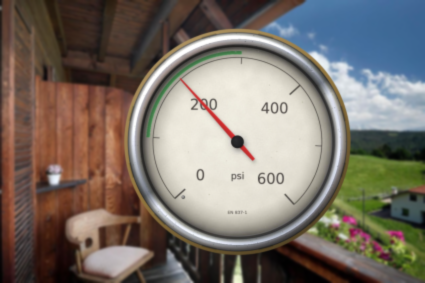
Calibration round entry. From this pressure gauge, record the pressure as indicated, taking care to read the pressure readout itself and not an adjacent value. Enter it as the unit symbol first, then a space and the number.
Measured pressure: psi 200
